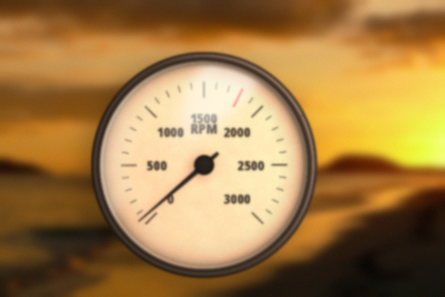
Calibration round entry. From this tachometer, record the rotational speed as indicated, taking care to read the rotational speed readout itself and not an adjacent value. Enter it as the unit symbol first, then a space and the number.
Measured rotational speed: rpm 50
